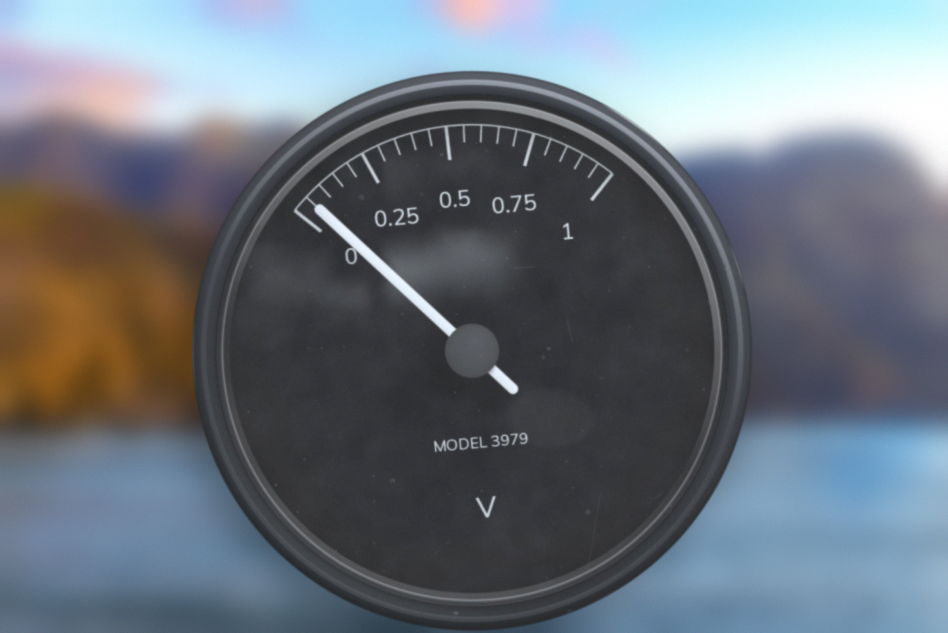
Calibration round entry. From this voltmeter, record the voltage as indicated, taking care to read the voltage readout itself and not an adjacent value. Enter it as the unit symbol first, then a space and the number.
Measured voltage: V 0.05
